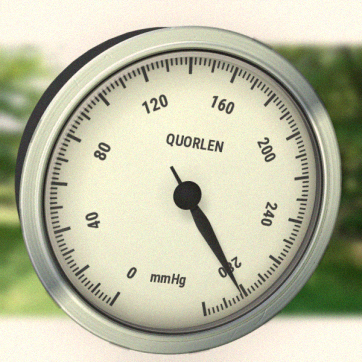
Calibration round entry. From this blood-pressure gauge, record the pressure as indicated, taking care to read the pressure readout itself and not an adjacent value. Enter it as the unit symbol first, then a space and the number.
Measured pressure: mmHg 282
